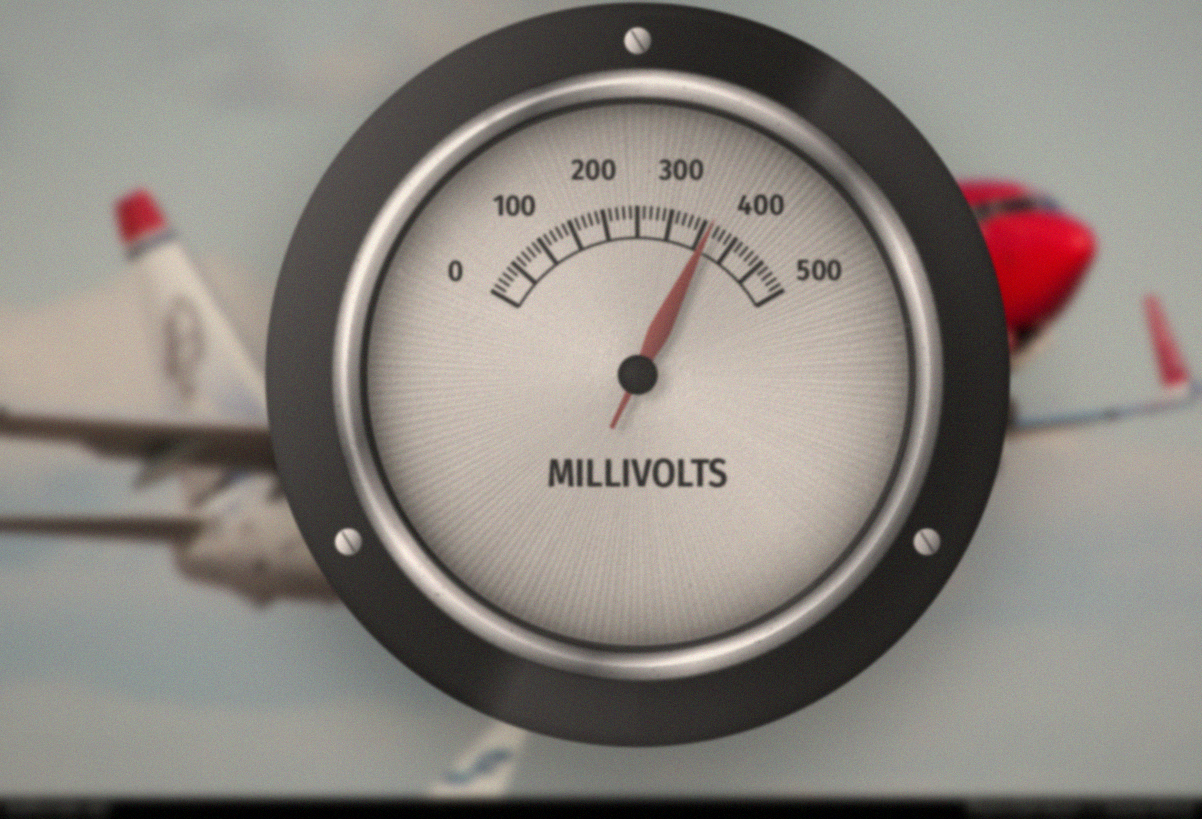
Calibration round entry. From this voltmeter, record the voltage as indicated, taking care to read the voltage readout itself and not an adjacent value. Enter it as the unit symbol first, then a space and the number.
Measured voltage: mV 360
